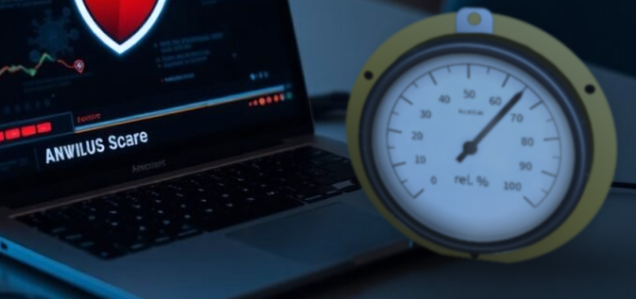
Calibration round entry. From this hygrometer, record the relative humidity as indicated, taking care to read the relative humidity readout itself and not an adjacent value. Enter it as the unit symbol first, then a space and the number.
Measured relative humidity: % 65
